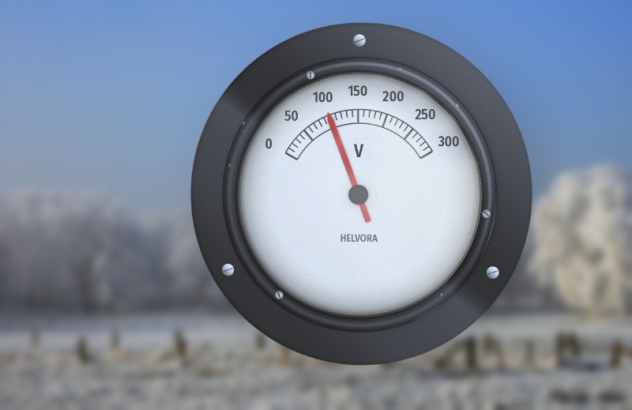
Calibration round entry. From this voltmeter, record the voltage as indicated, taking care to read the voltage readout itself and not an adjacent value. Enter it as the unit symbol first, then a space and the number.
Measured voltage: V 100
